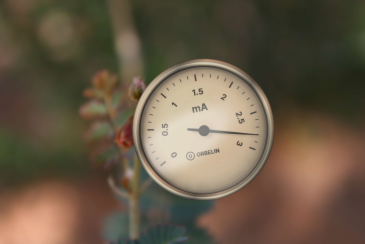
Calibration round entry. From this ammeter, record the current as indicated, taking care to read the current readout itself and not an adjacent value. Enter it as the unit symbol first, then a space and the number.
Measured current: mA 2.8
